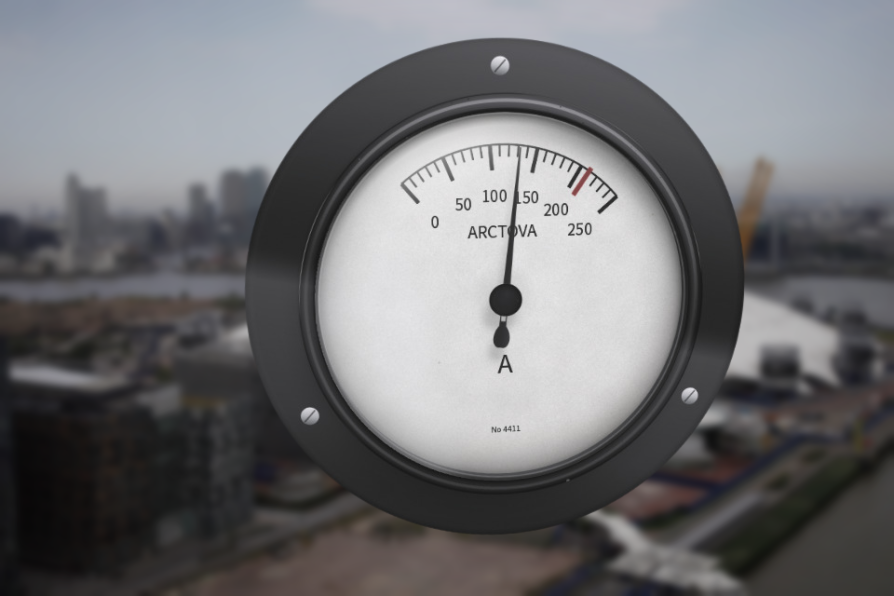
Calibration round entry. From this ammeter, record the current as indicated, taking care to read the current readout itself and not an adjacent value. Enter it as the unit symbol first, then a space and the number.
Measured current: A 130
